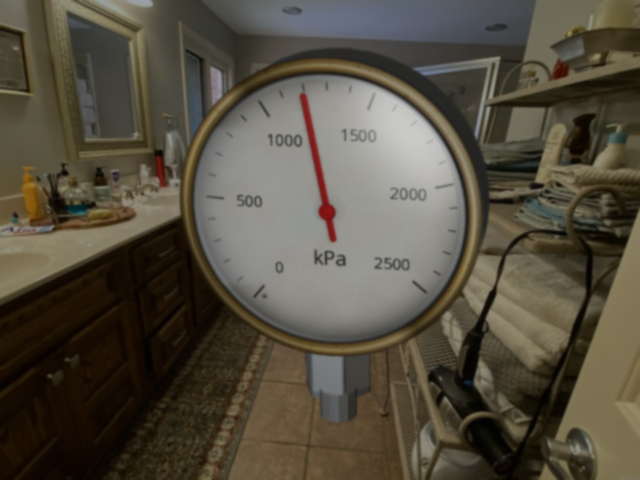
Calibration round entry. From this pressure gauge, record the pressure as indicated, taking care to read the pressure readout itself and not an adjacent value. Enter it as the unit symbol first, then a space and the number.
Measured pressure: kPa 1200
